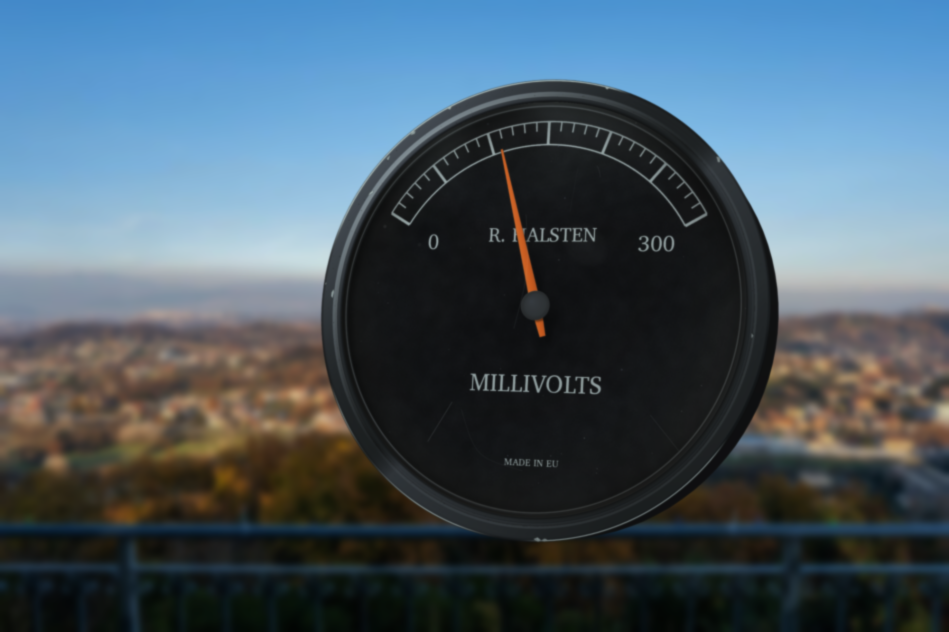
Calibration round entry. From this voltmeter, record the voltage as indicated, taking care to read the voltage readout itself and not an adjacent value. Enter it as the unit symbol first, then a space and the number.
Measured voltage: mV 110
